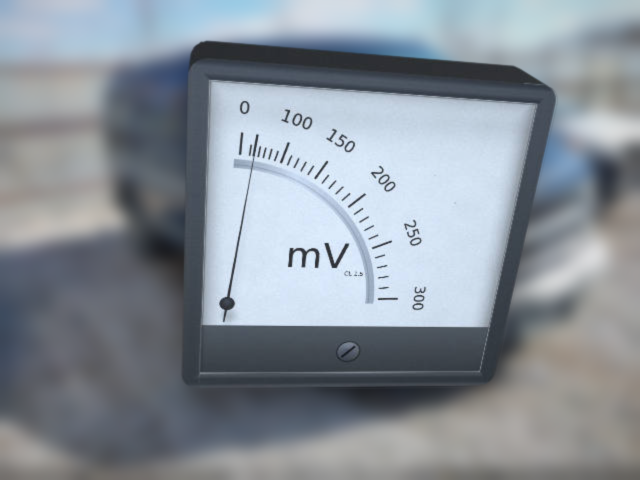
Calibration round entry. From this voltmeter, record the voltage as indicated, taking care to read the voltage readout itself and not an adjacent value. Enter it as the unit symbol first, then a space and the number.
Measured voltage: mV 50
